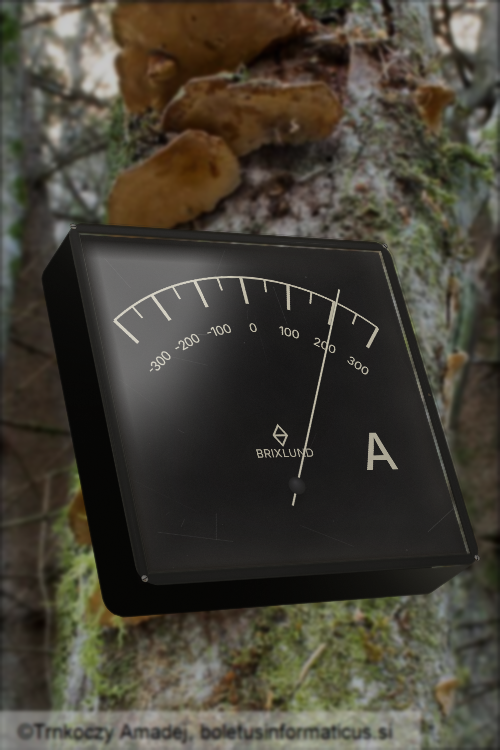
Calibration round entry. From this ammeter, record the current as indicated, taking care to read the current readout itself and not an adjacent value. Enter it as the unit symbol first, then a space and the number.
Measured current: A 200
